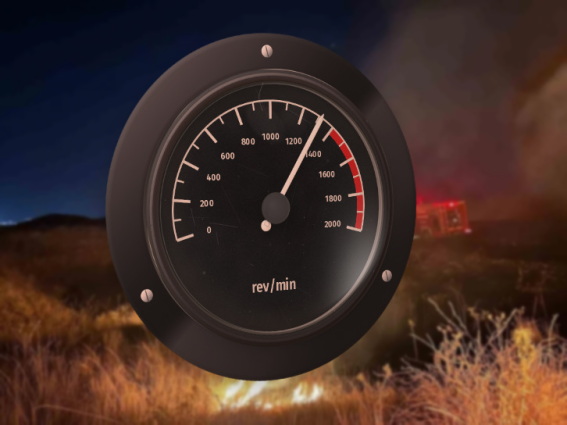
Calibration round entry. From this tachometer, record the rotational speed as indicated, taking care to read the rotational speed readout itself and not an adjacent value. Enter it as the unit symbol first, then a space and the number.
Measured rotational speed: rpm 1300
